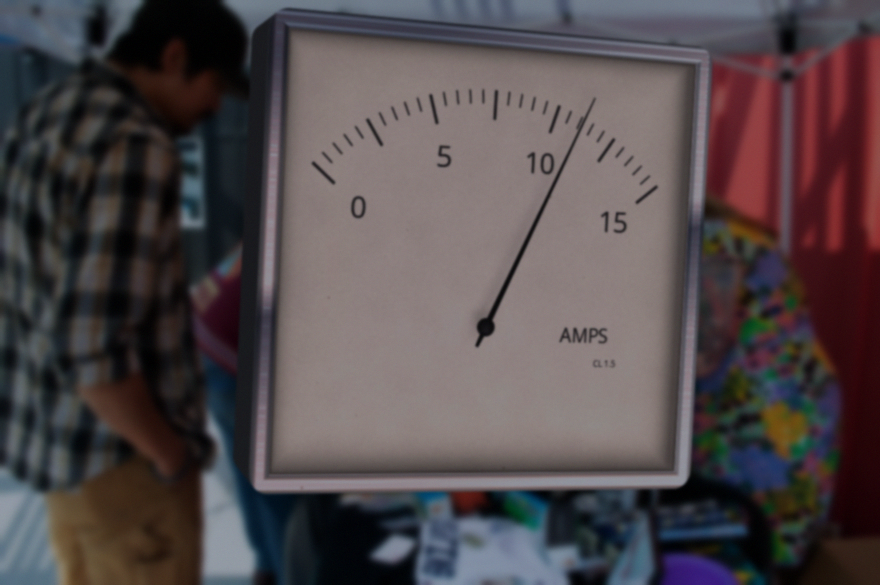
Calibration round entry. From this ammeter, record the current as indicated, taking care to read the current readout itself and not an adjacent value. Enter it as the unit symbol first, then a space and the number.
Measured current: A 11
